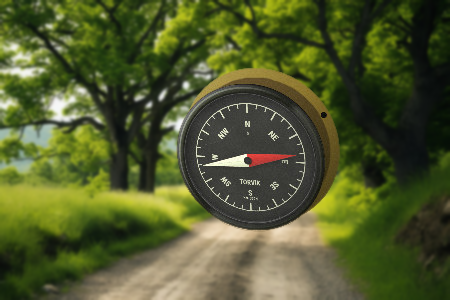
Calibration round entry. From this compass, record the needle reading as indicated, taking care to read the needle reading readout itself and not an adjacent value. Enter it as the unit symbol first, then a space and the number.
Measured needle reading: ° 80
